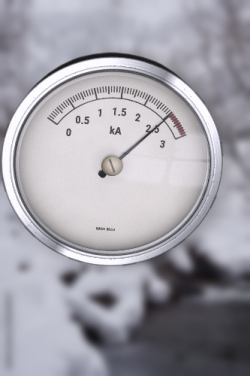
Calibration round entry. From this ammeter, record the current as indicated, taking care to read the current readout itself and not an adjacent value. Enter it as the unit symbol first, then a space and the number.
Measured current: kA 2.5
